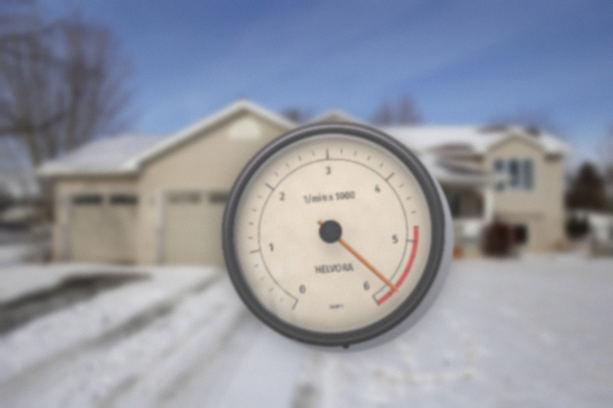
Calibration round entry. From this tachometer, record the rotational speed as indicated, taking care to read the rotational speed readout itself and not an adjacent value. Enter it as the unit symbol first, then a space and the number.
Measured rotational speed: rpm 5700
